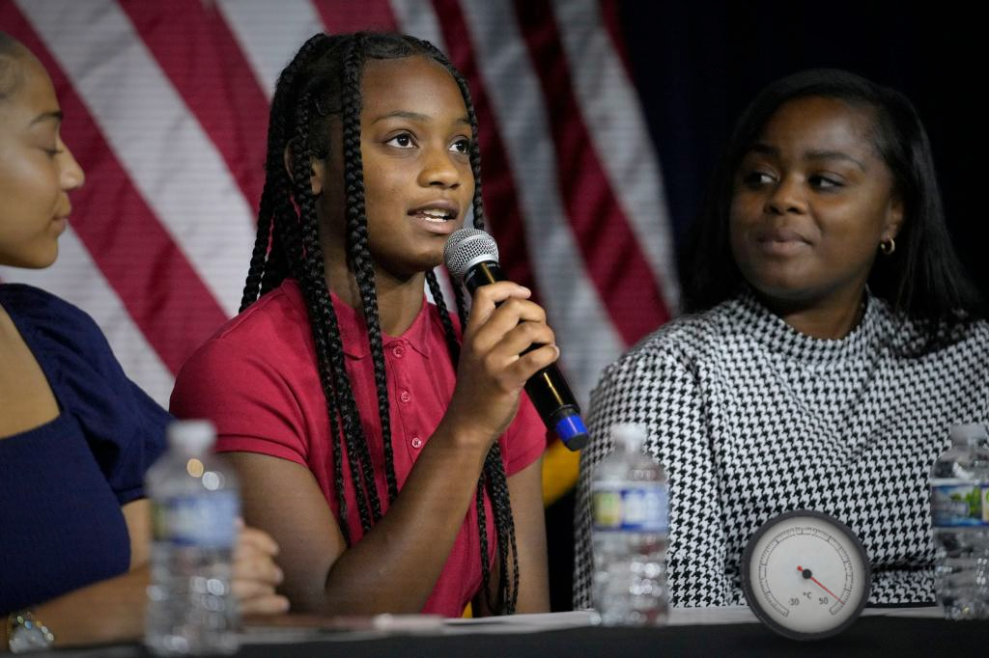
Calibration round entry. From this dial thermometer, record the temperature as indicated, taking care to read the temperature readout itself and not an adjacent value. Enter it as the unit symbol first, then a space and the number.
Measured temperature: °C 45
